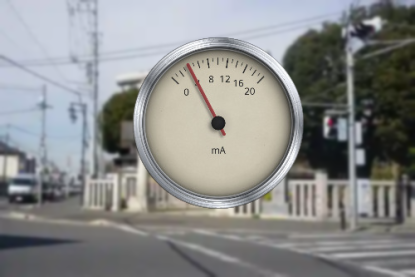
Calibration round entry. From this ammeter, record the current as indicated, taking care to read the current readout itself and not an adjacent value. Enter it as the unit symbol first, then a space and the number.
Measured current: mA 4
